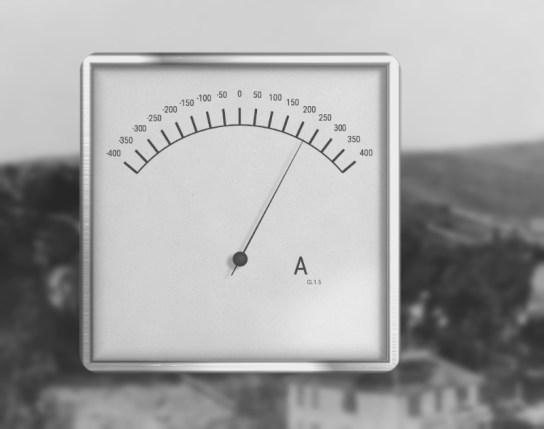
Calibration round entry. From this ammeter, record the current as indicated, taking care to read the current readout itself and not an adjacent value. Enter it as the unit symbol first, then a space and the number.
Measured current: A 225
